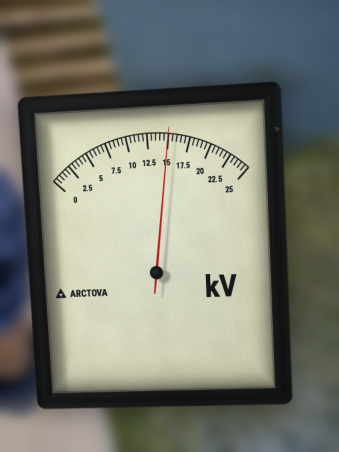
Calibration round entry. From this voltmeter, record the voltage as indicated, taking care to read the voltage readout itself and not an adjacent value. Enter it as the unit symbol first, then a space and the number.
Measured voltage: kV 15
